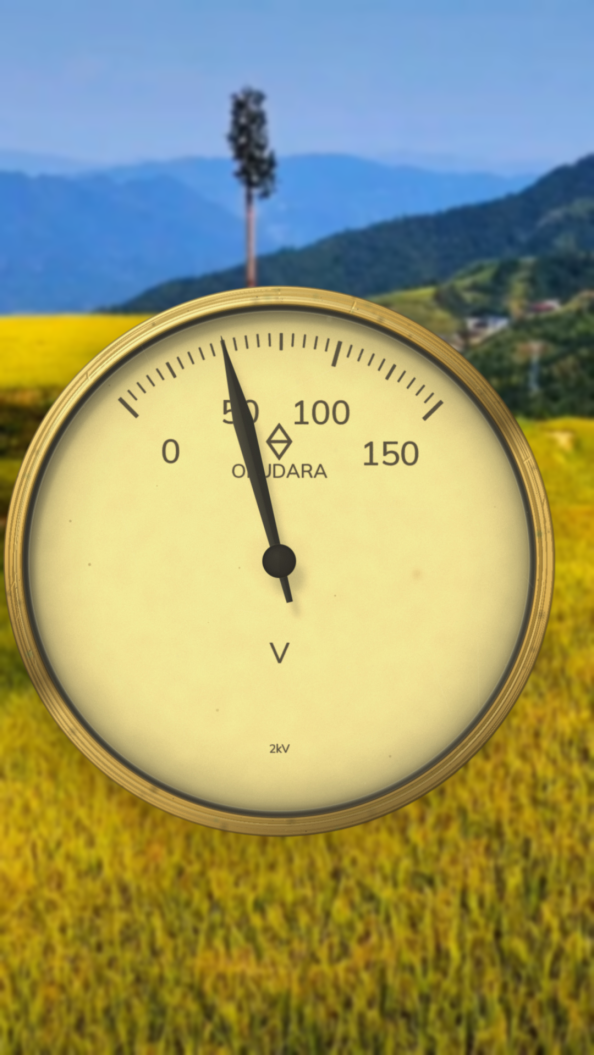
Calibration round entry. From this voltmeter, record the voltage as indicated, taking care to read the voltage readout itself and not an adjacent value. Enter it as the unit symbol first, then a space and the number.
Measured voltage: V 50
